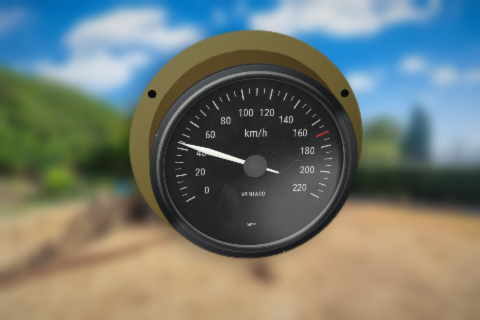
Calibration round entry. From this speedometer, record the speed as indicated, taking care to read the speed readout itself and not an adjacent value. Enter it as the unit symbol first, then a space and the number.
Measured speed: km/h 45
